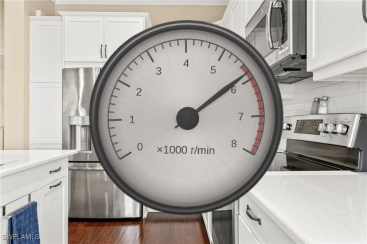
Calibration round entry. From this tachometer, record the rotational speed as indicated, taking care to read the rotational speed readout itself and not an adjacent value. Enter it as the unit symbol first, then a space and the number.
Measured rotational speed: rpm 5800
